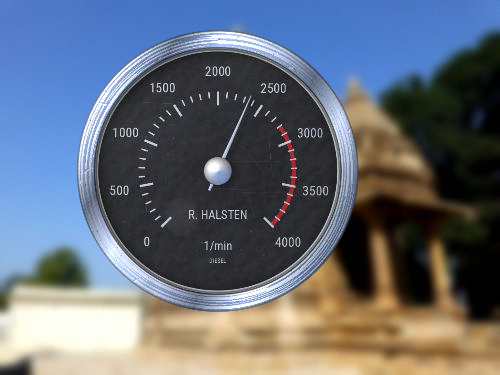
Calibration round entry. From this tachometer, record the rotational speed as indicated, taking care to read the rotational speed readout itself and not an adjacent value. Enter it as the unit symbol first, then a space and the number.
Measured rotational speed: rpm 2350
